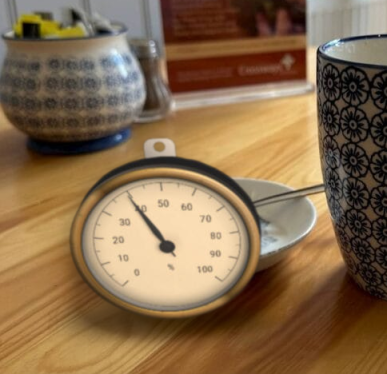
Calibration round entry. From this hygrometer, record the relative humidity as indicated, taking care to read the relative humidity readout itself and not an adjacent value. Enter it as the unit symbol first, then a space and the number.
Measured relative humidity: % 40
